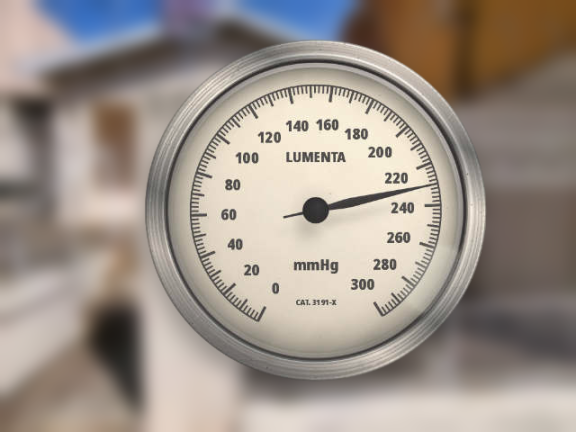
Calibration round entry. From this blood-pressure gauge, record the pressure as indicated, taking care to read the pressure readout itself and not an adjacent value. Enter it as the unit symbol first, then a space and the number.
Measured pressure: mmHg 230
